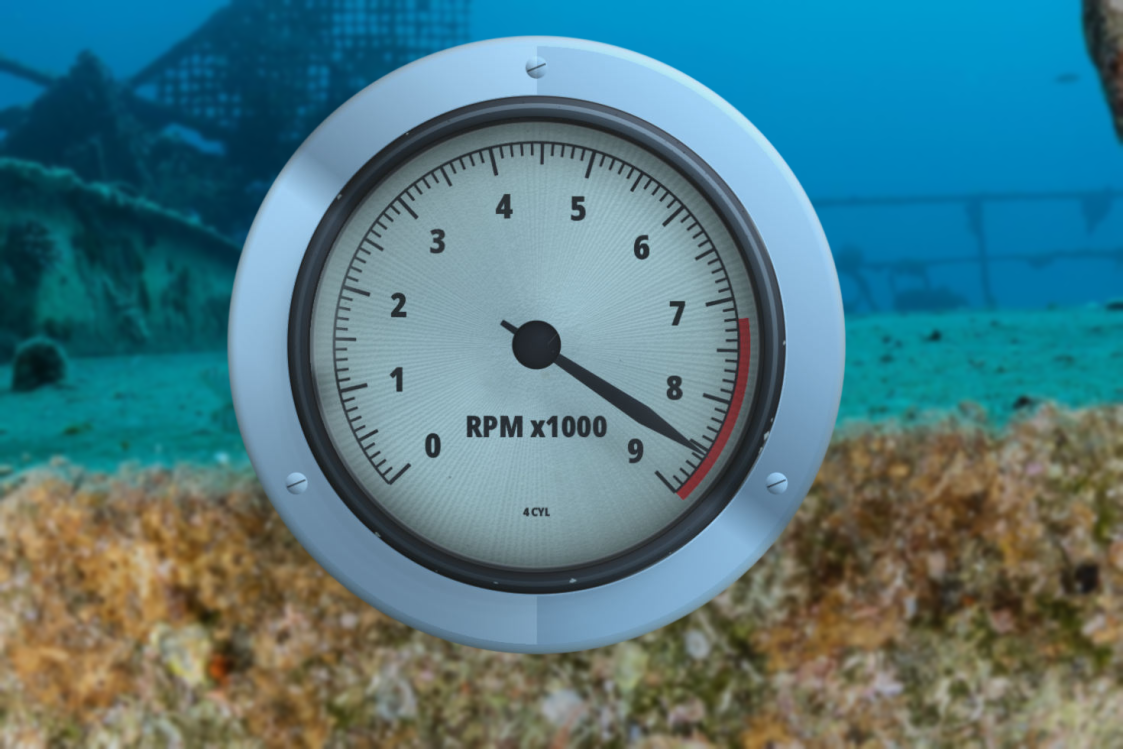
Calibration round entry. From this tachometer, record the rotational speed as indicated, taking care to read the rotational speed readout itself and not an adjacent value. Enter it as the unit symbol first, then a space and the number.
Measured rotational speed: rpm 8550
